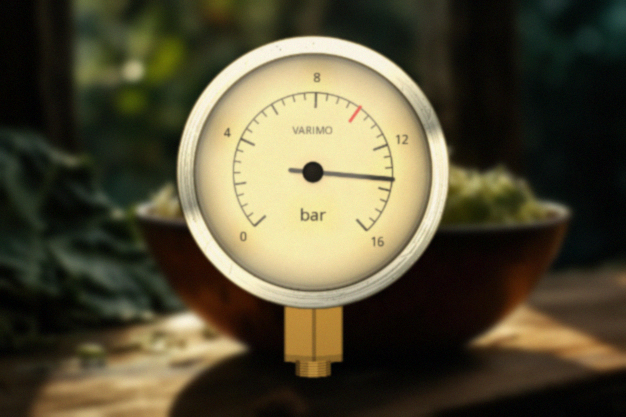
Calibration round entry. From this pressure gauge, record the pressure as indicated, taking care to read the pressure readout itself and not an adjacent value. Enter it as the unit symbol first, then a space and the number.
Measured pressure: bar 13.5
